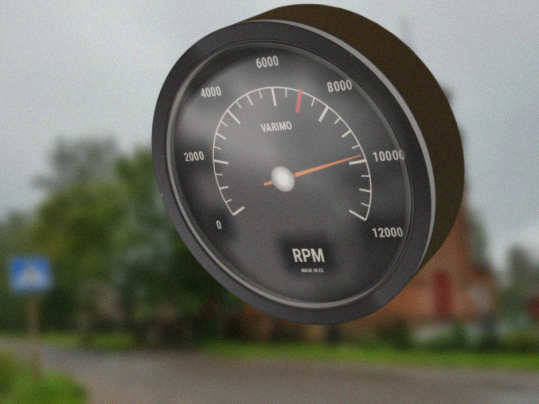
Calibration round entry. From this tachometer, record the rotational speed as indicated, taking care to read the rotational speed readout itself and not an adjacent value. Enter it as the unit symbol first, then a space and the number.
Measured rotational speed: rpm 9750
